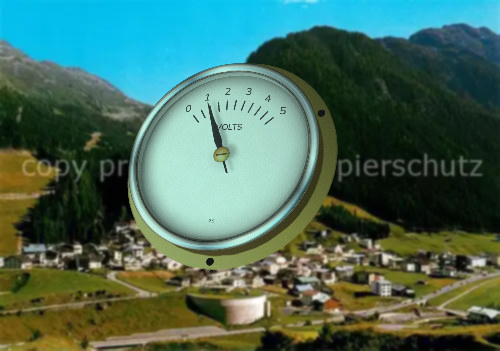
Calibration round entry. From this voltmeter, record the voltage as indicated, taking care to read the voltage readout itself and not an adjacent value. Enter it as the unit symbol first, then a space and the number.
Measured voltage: V 1
